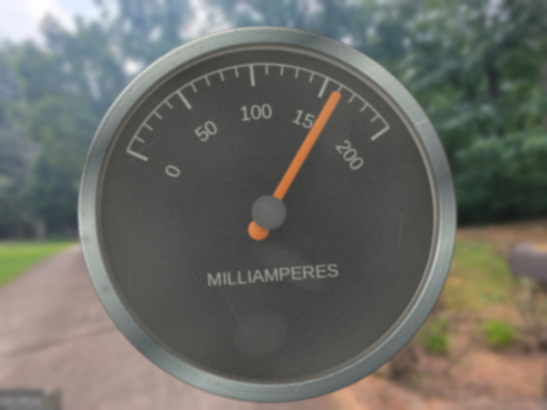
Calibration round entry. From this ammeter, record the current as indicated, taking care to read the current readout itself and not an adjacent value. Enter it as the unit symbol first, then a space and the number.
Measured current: mA 160
